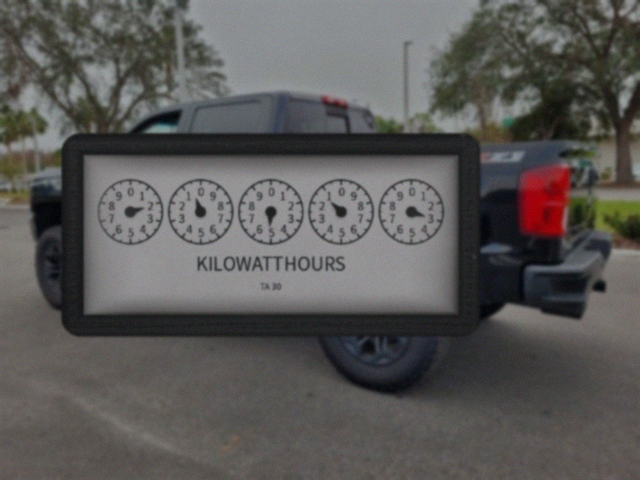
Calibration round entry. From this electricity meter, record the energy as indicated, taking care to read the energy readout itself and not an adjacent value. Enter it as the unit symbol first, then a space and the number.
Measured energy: kWh 20513
